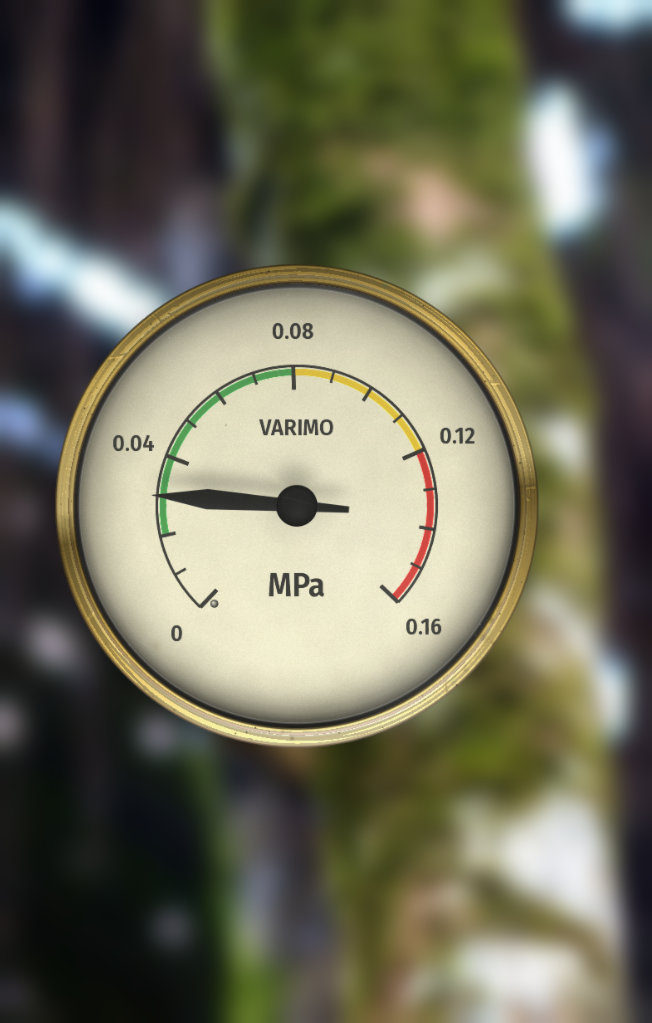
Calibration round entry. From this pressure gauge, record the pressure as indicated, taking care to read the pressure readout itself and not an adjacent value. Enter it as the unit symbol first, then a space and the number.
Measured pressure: MPa 0.03
